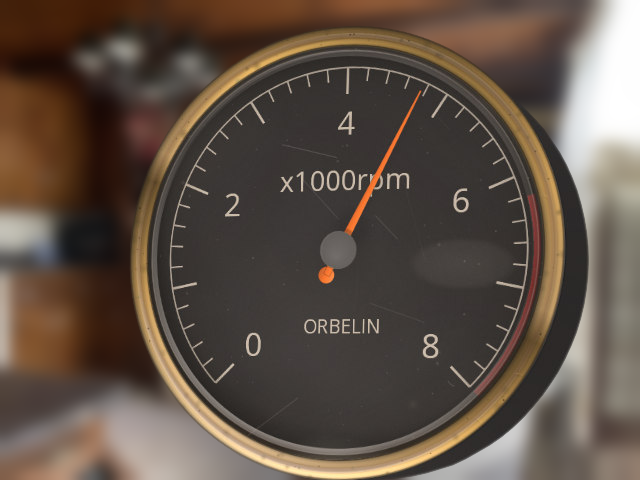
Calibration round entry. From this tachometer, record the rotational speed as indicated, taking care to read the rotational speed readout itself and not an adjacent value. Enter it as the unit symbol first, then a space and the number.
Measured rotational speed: rpm 4800
